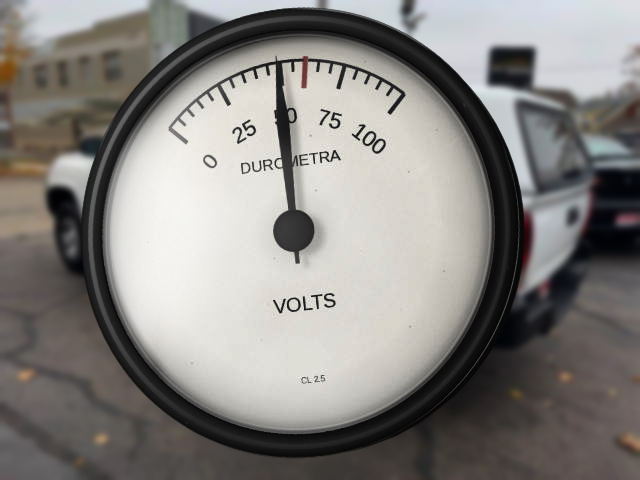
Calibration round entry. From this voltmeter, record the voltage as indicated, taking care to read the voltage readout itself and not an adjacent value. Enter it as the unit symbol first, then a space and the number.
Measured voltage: V 50
